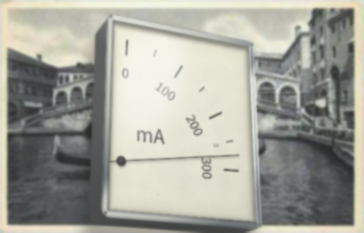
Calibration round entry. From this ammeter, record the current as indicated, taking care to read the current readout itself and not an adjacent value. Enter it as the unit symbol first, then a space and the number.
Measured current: mA 275
